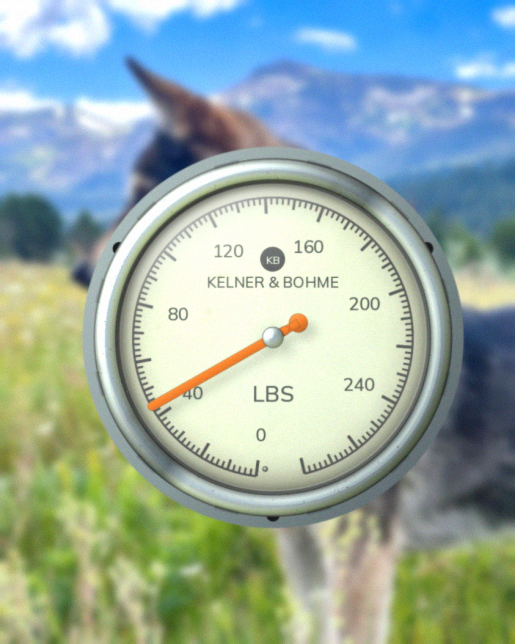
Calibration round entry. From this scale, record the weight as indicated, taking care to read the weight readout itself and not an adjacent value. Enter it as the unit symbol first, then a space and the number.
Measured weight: lb 44
